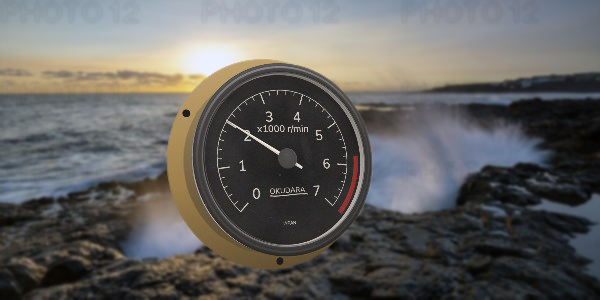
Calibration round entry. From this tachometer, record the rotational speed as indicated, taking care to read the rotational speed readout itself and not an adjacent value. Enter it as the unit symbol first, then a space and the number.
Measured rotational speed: rpm 2000
